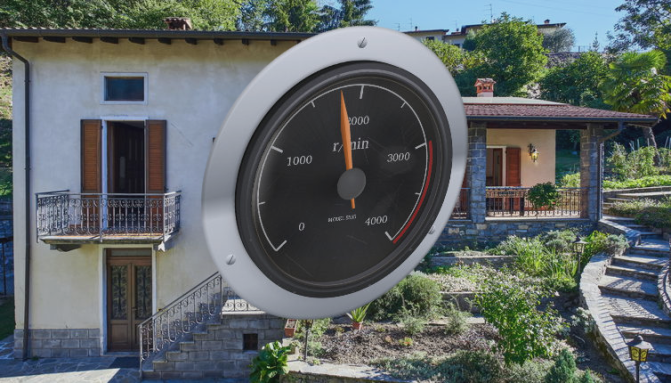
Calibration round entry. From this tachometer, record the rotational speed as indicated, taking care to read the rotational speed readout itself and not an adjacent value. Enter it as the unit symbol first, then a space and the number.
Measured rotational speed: rpm 1750
